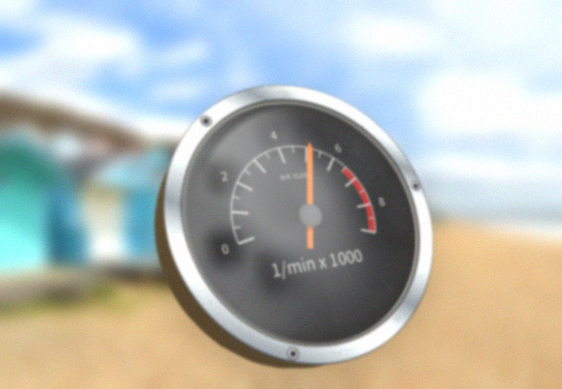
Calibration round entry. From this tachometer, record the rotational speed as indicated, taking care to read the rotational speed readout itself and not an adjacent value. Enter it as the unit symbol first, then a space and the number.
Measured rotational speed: rpm 5000
